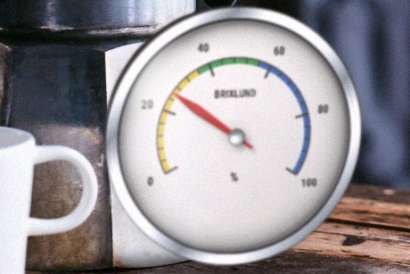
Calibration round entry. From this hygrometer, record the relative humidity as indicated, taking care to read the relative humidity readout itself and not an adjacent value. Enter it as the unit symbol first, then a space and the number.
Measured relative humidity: % 26
